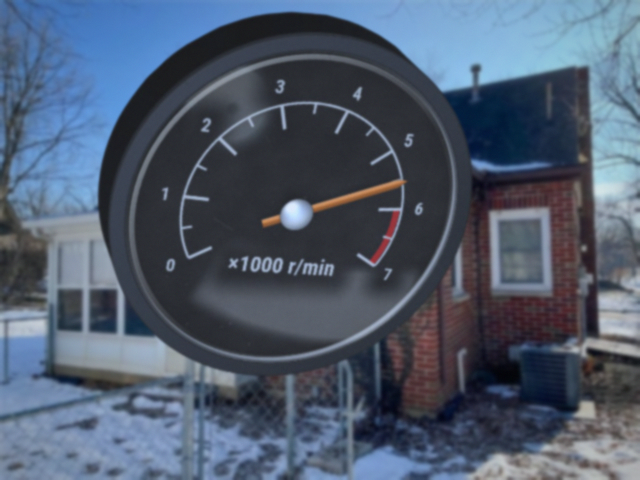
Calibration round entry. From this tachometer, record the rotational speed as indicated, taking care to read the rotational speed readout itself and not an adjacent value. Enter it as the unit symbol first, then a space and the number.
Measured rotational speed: rpm 5500
